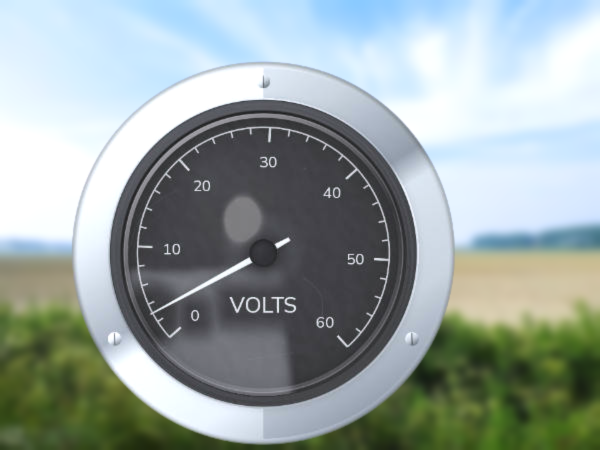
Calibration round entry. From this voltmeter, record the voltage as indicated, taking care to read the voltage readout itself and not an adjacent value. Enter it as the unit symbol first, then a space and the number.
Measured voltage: V 3
